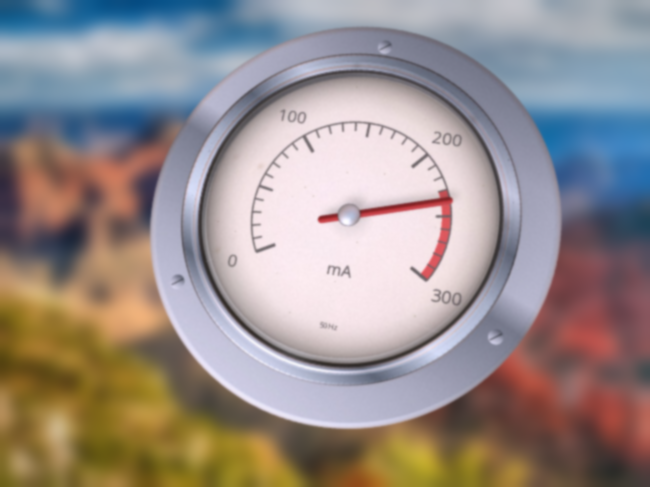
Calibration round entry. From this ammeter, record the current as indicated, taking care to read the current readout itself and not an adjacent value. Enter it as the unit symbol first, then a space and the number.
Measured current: mA 240
